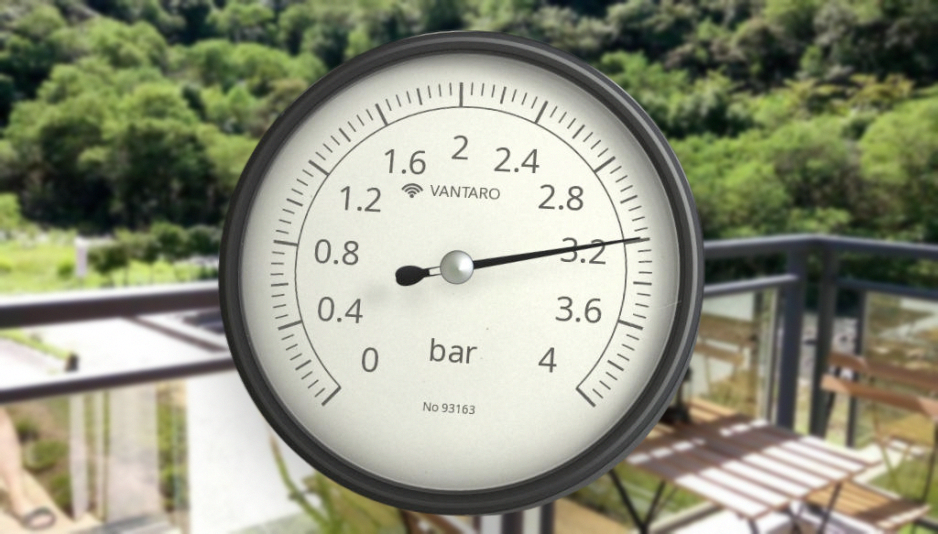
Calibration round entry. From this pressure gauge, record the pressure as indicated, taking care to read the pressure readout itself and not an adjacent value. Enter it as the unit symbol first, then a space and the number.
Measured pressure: bar 3.2
